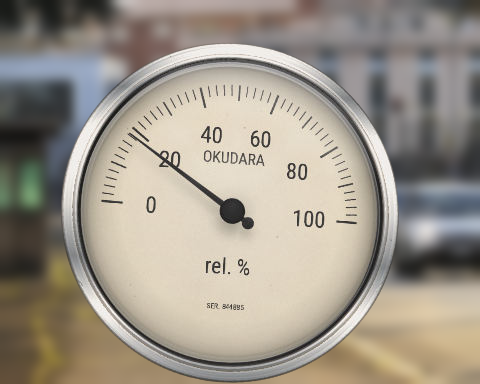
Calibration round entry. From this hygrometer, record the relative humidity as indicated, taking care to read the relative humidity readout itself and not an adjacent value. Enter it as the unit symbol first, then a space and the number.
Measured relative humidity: % 18
